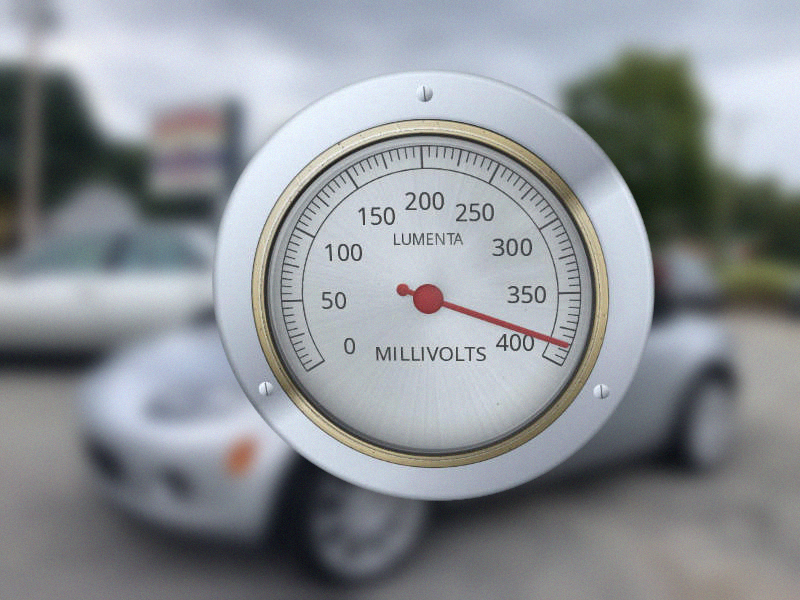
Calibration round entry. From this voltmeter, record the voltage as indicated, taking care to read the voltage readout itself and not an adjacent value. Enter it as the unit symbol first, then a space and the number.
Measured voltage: mV 385
